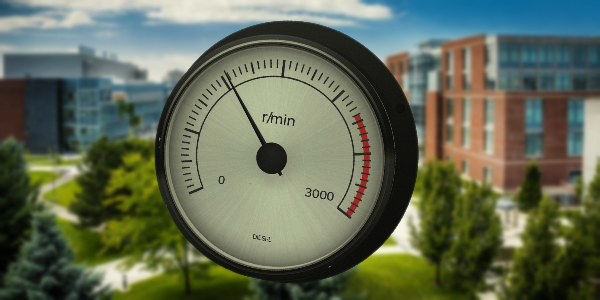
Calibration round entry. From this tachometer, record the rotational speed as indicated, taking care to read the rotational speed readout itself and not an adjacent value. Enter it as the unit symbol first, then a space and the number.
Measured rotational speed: rpm 1050
